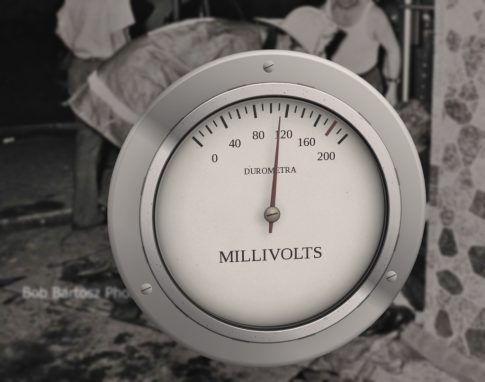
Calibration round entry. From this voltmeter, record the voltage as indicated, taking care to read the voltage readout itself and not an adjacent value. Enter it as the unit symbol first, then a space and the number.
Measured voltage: mV 110
